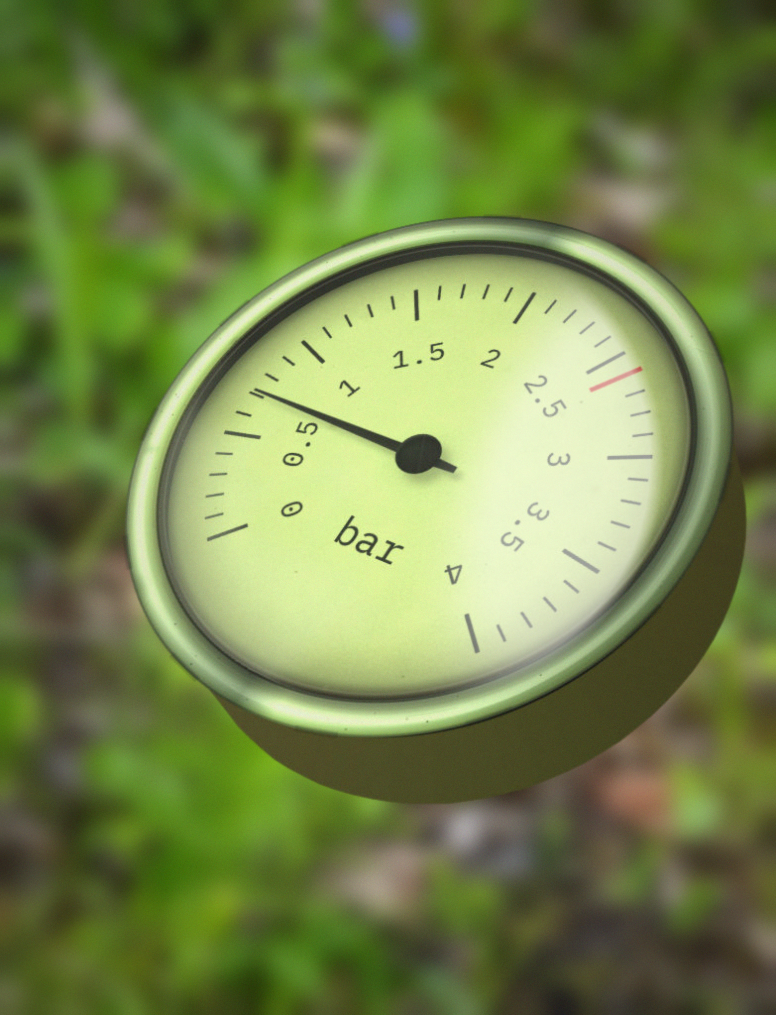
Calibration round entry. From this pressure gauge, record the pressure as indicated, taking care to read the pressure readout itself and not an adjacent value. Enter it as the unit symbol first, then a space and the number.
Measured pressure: bar 0.7
